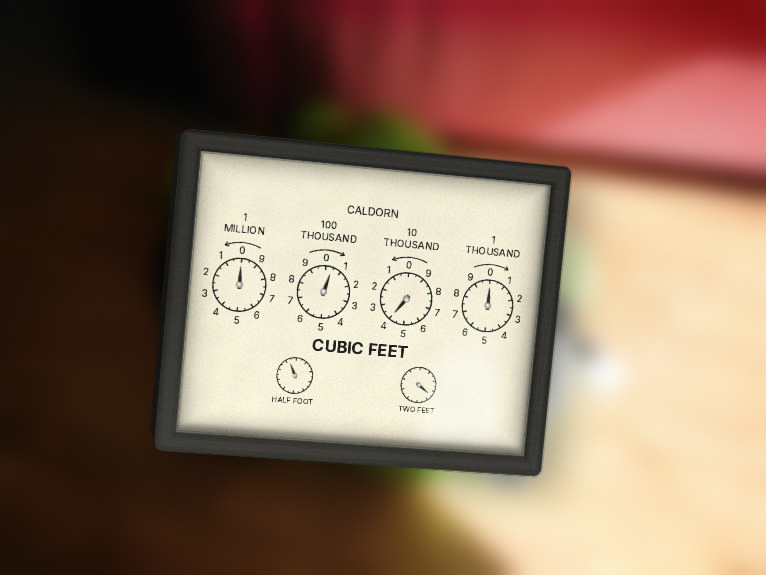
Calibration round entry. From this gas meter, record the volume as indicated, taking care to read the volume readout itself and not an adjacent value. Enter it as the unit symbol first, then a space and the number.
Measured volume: ft³ 4000
